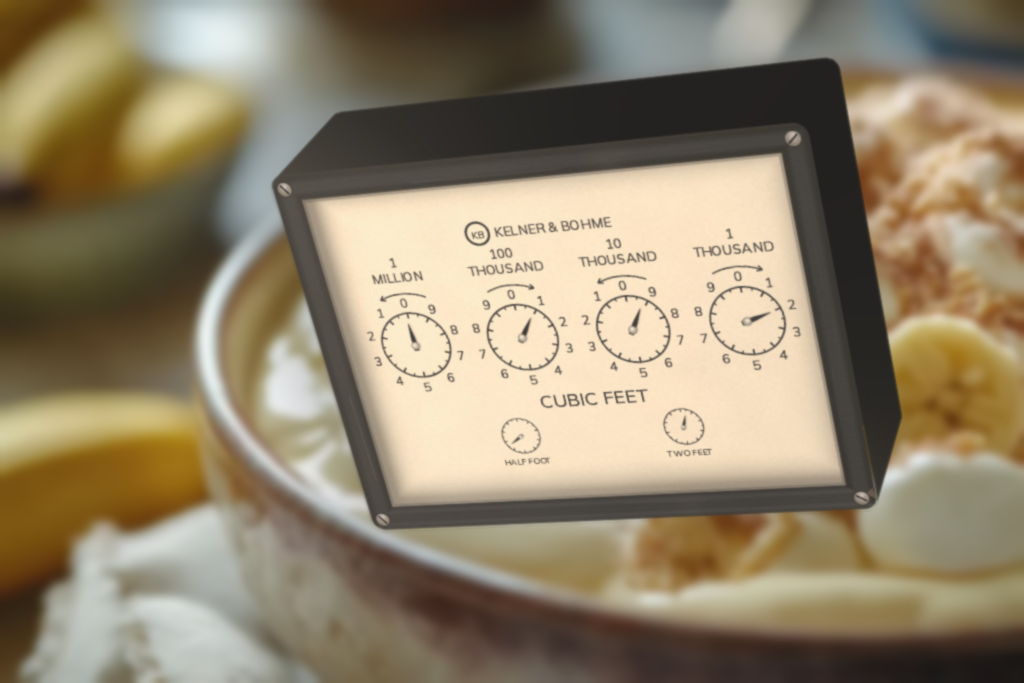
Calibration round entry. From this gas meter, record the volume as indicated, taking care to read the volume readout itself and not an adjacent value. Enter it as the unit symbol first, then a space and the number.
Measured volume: ft³ 9200
